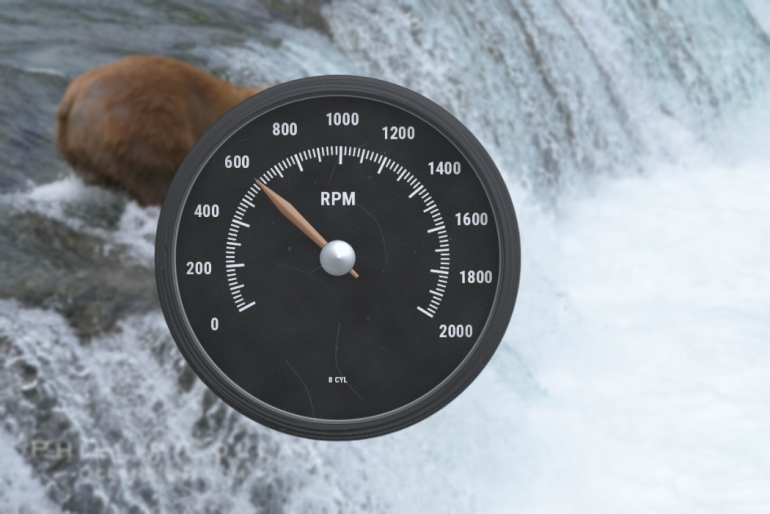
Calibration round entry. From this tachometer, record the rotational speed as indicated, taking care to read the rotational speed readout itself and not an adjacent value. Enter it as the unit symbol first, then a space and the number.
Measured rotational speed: rpm 600
